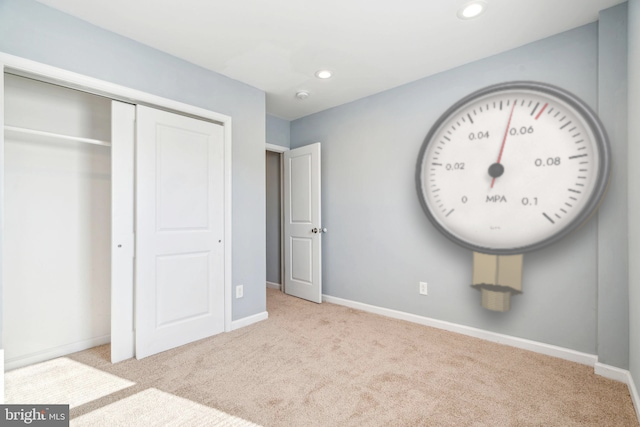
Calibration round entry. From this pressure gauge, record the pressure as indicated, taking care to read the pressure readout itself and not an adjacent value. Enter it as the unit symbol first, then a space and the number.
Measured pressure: MPa 0.054
